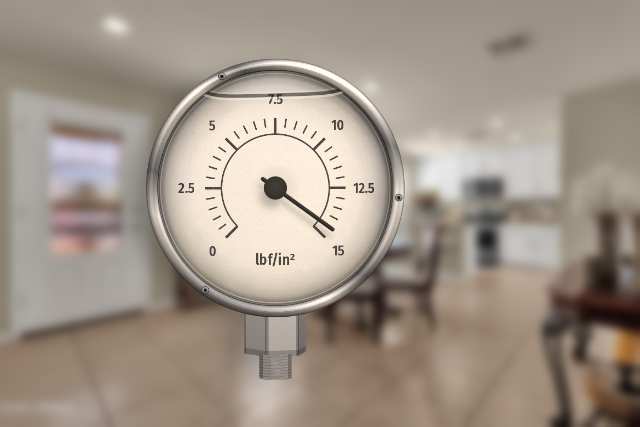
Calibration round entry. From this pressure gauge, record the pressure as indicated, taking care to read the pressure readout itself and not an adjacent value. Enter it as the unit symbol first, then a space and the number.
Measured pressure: psi 14.5
